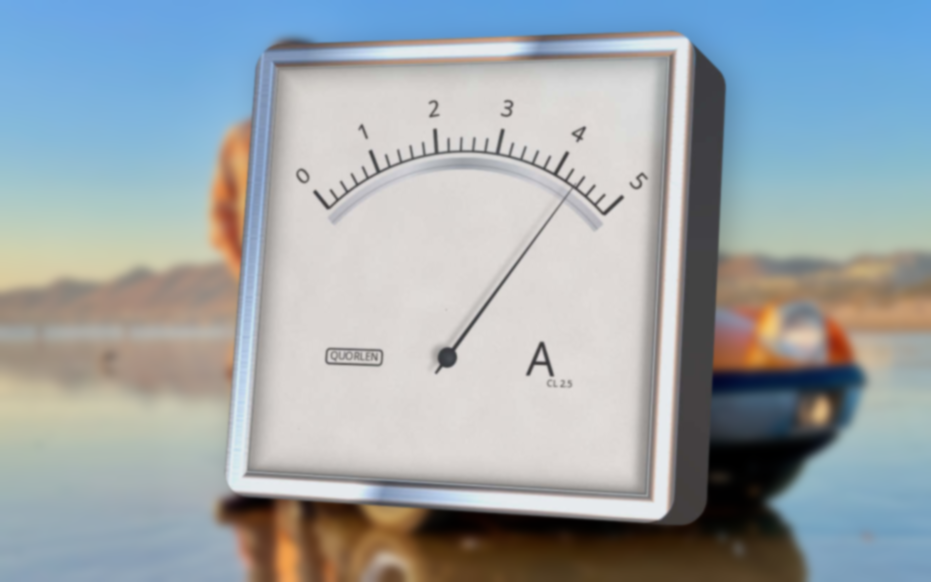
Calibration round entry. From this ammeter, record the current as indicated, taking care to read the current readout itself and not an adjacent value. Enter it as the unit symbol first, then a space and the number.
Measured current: A 4.4
